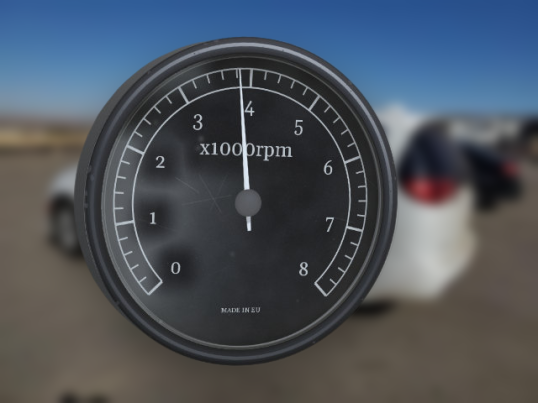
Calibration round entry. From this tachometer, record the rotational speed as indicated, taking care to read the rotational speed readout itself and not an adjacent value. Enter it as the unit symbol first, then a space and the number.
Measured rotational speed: rpm 3800
